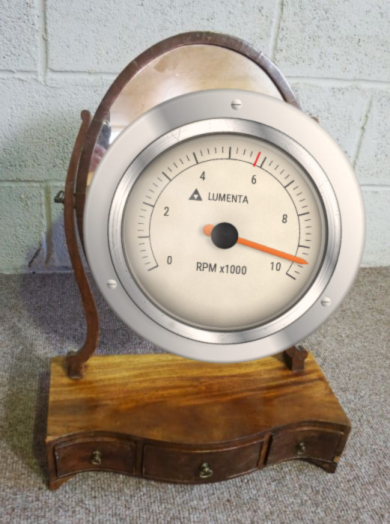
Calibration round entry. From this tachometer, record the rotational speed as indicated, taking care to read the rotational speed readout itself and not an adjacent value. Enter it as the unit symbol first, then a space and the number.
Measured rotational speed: rpm 9400
